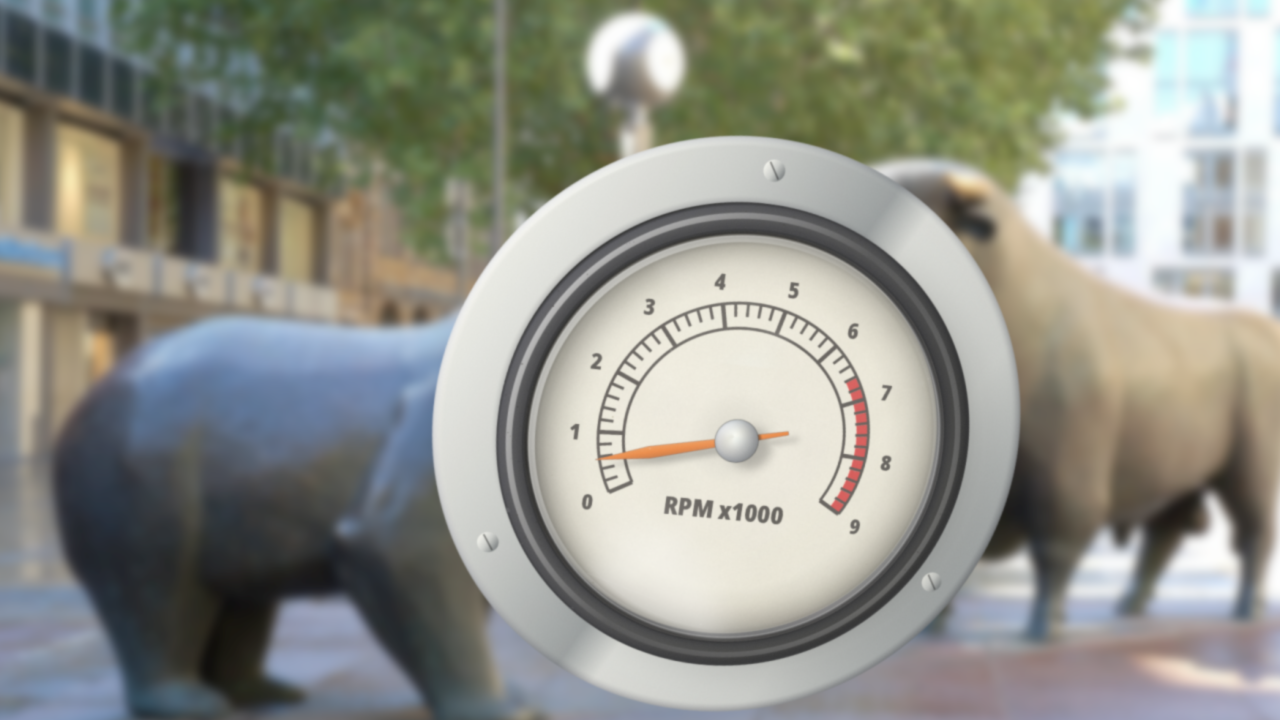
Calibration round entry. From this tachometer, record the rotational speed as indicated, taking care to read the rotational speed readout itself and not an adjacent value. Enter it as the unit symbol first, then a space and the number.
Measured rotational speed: rpm 600
